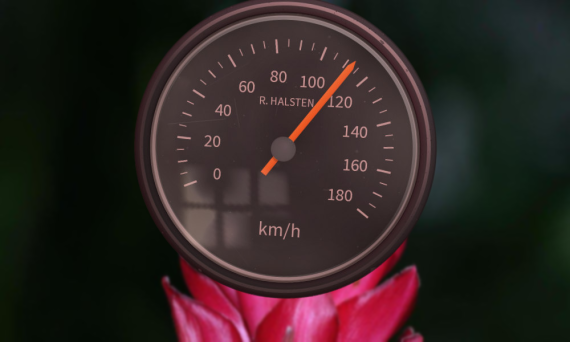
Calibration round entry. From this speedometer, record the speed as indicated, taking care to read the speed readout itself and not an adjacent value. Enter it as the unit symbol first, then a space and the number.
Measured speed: km/h 112.5
